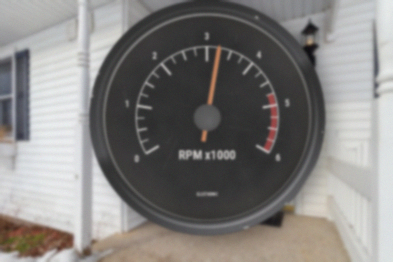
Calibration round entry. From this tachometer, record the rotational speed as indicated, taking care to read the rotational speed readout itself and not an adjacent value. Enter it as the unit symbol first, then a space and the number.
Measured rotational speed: rpm 3250
